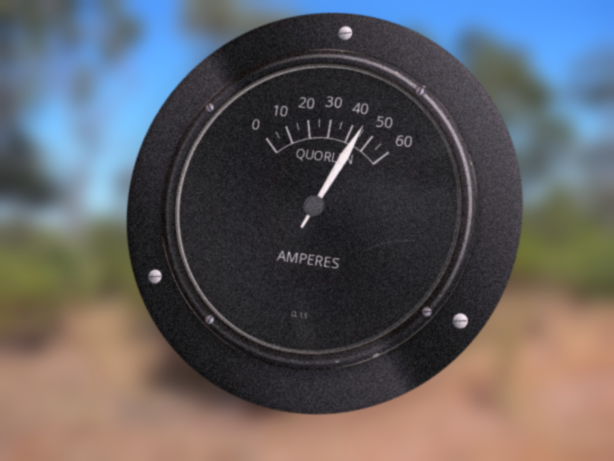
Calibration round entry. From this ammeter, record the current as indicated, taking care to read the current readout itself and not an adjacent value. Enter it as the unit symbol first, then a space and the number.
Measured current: A 45
